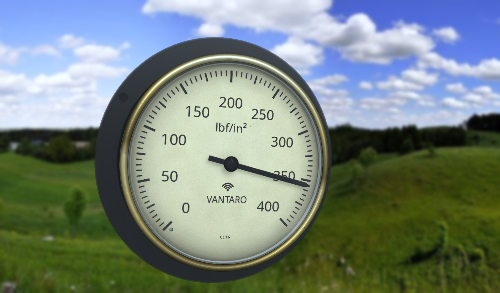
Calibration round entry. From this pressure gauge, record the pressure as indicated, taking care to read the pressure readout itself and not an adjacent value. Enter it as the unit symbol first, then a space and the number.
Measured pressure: psi 355
